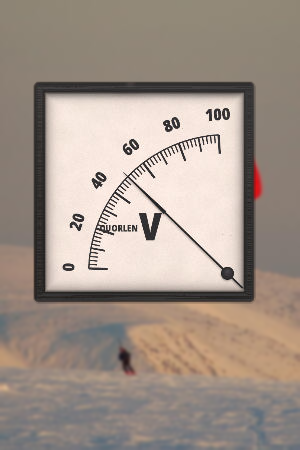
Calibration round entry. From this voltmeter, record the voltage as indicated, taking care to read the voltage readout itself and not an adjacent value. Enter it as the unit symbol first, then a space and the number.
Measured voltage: V 50
